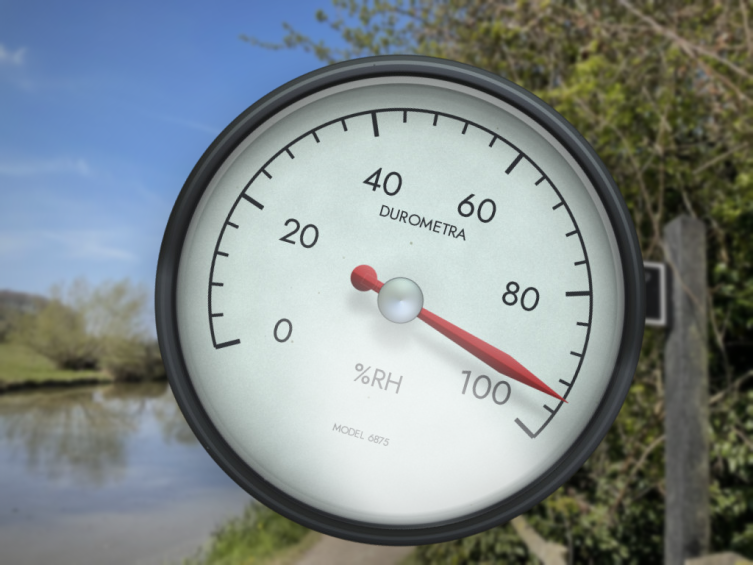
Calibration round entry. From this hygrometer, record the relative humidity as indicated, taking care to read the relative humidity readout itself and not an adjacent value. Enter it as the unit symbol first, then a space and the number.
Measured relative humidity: % 94
